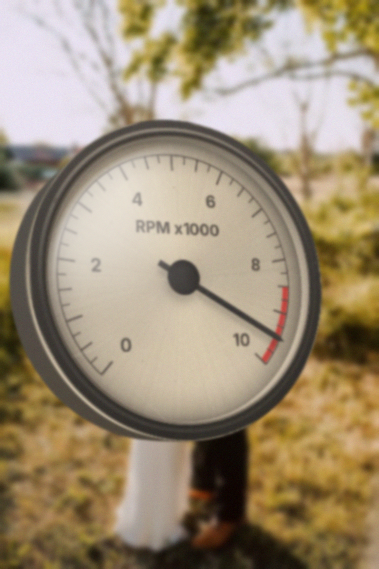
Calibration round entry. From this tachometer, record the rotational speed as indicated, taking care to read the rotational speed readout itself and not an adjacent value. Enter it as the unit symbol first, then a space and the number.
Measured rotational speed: rpm 9500
